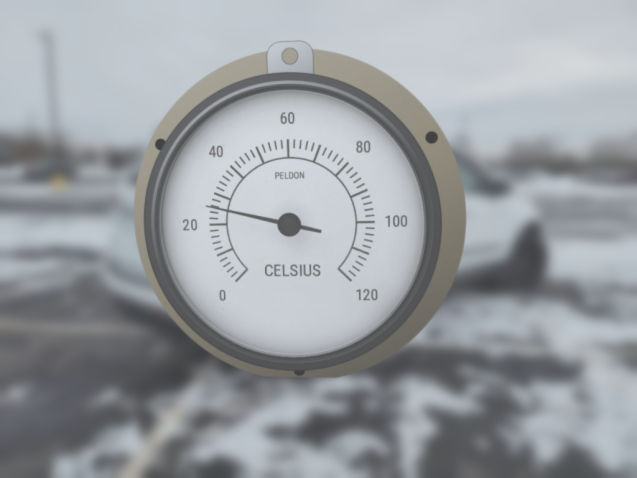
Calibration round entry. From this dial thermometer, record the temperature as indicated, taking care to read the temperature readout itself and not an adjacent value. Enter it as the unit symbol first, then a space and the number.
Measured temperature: °C 26
